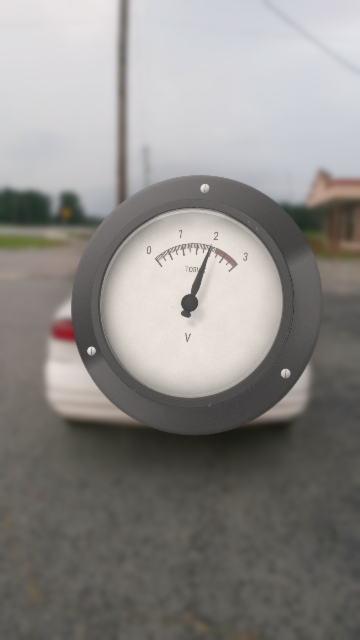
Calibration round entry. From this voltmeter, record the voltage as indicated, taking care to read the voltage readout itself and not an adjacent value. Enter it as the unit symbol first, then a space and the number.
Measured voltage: V 2
